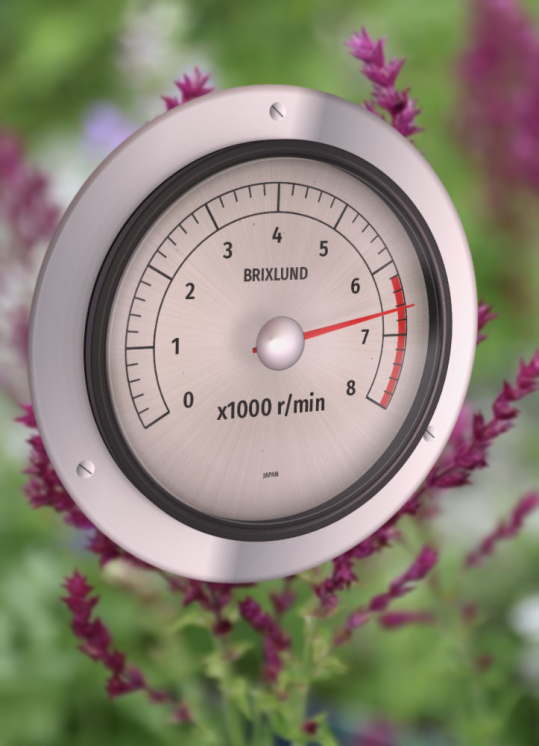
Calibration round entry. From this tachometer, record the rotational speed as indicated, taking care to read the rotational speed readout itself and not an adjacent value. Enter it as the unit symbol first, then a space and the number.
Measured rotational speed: rpm 6600
